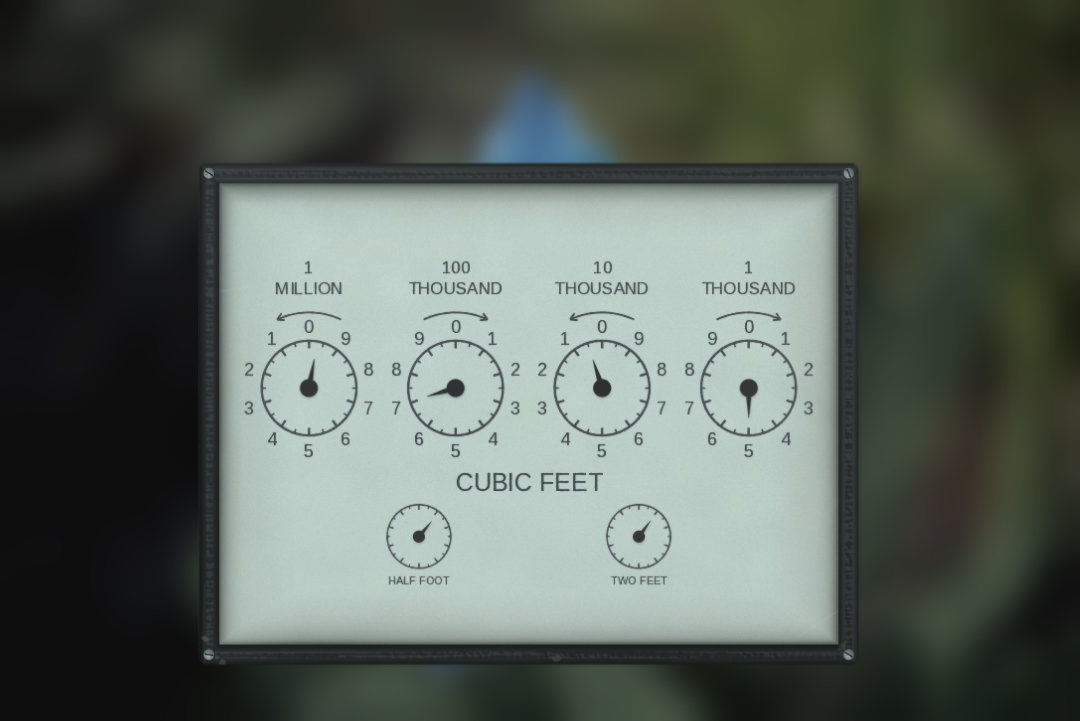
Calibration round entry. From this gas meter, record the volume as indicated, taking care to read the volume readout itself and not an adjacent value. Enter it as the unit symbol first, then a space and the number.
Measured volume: ft³ 970500
